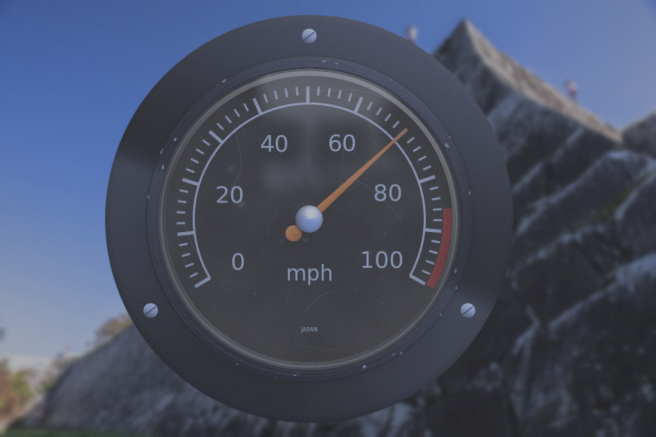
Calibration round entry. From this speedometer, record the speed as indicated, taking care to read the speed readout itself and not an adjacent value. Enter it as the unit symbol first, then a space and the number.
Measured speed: mph 70
